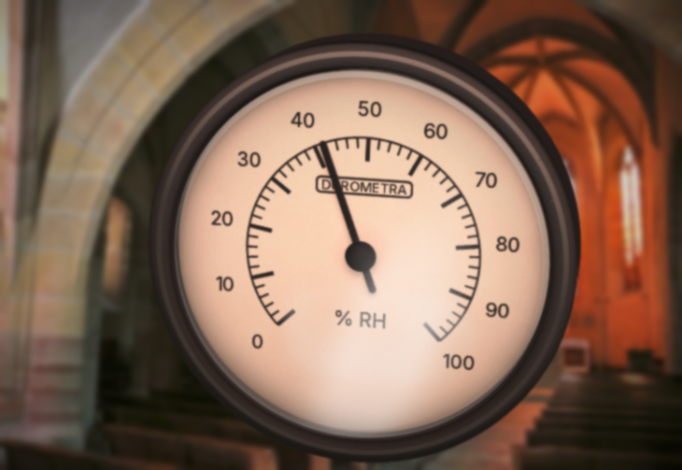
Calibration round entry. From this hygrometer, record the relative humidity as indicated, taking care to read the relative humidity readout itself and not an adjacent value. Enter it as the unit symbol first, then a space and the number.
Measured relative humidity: % 42
